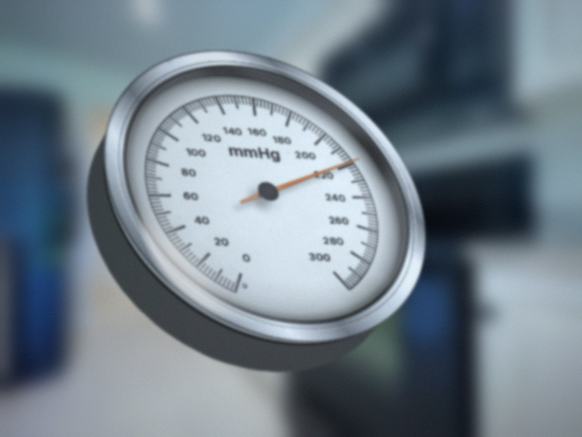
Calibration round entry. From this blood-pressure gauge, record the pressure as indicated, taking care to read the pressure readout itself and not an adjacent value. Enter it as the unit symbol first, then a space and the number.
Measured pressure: mmHg 220
